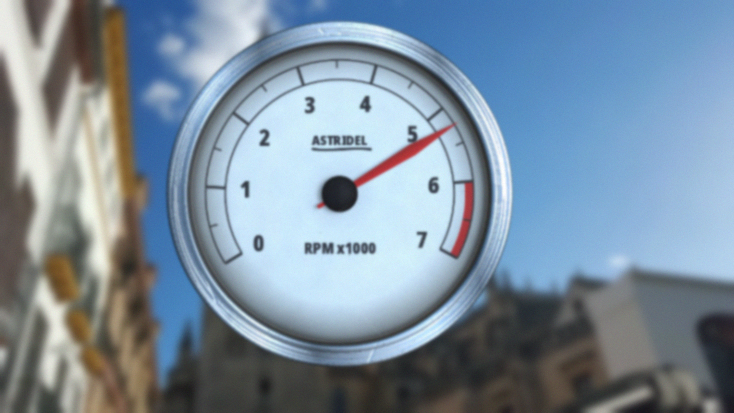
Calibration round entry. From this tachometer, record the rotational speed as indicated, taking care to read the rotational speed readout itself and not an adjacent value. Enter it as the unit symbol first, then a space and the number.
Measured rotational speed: rpm 5250
